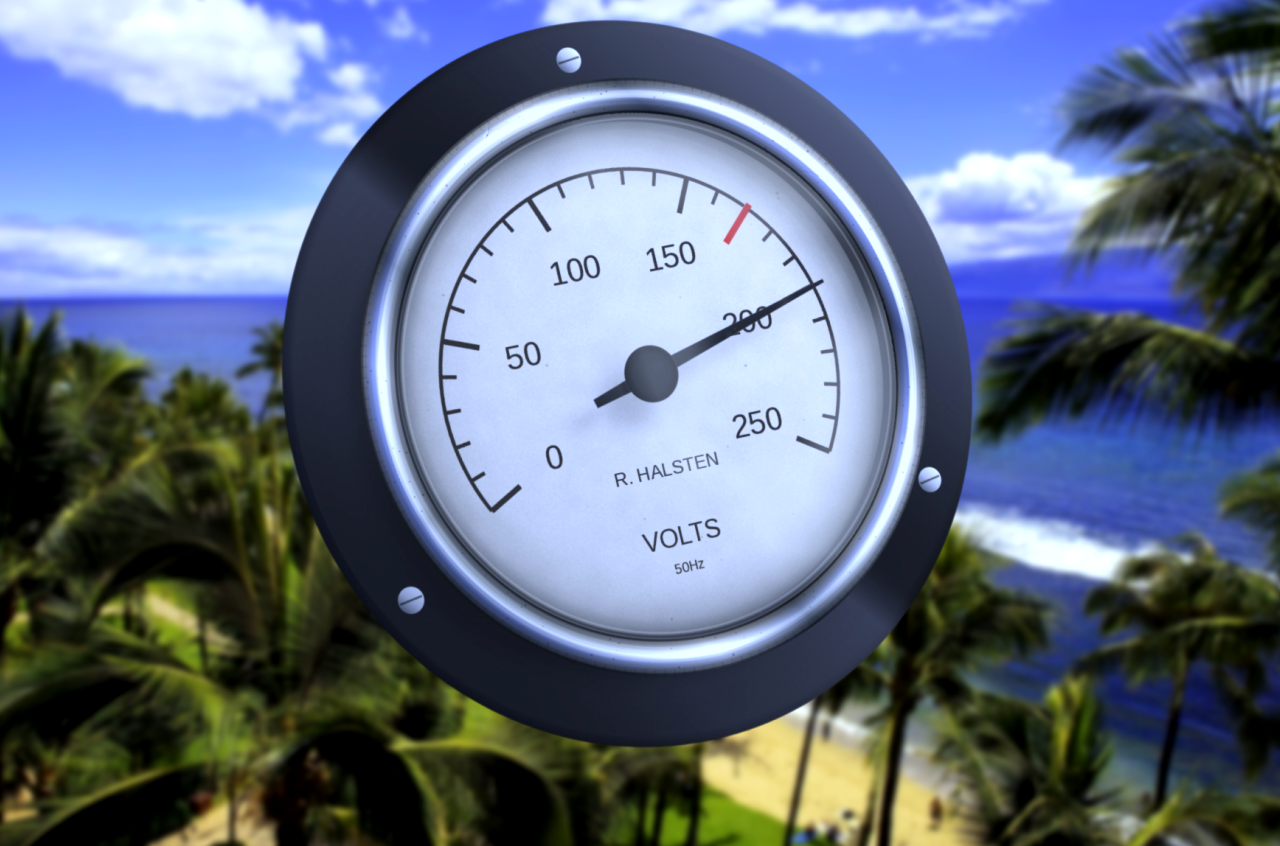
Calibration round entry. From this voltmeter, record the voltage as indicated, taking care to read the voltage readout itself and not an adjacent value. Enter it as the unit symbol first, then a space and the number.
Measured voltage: V 200
